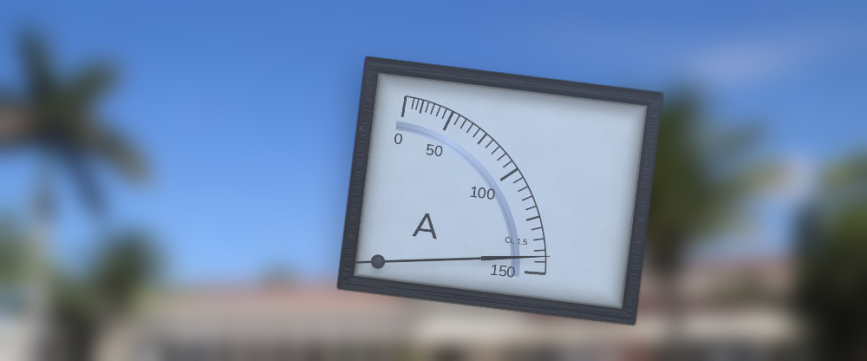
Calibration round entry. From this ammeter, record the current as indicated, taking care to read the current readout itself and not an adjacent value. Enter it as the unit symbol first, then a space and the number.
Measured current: A 142.5
